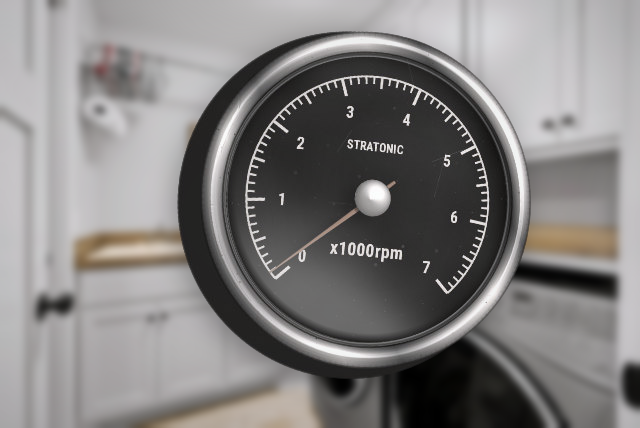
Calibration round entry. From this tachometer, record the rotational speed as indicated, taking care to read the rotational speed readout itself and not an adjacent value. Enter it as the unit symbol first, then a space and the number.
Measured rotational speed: rpm 100
